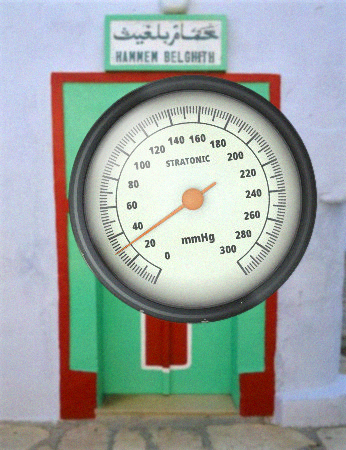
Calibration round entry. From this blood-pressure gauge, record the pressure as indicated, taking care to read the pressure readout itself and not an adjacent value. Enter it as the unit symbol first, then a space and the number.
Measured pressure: mmHg 30
